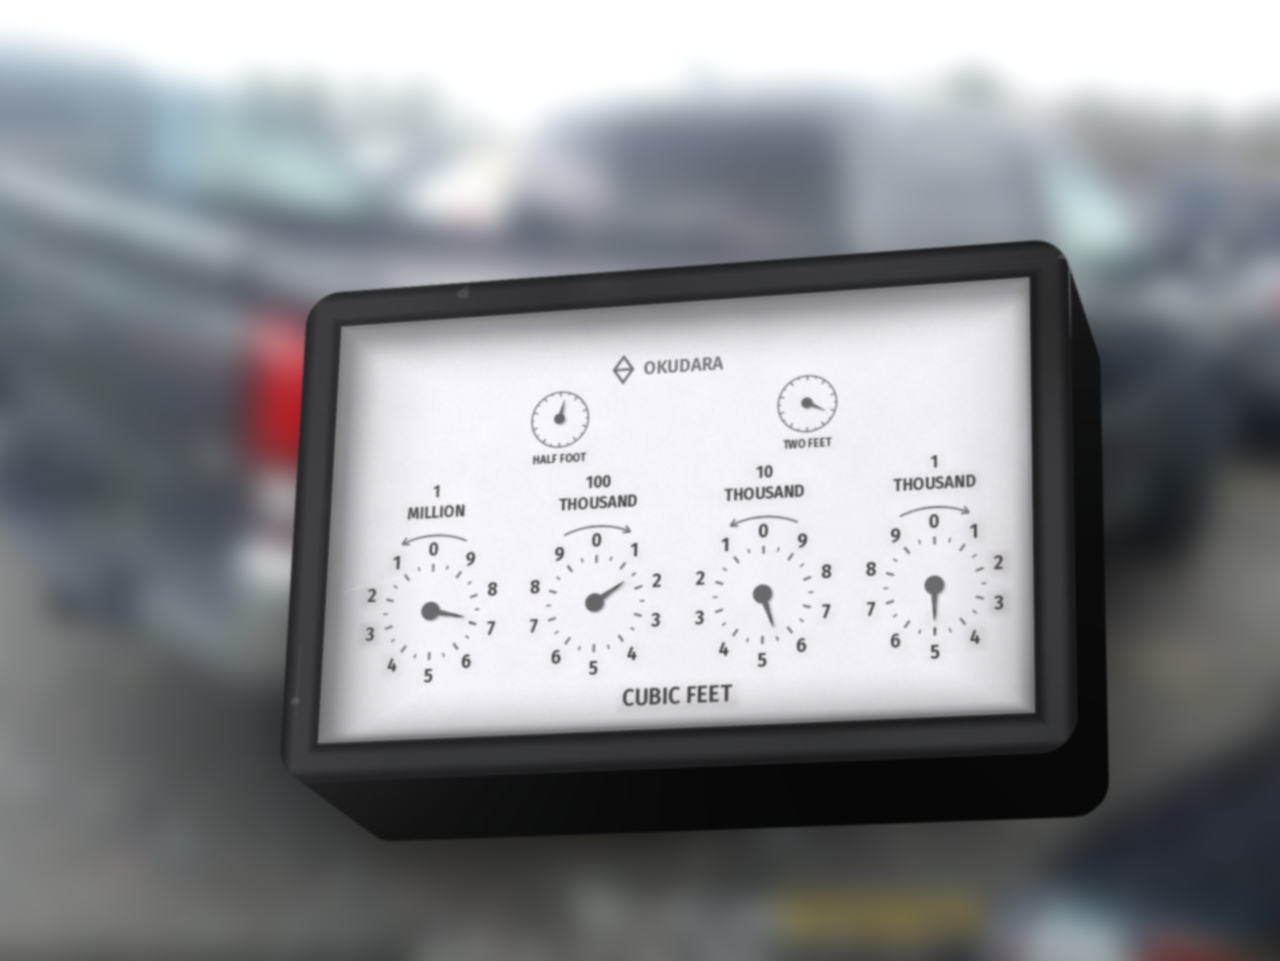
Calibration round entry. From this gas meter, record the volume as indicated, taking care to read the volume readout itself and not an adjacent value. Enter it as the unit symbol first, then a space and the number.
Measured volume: ft³ 715500
